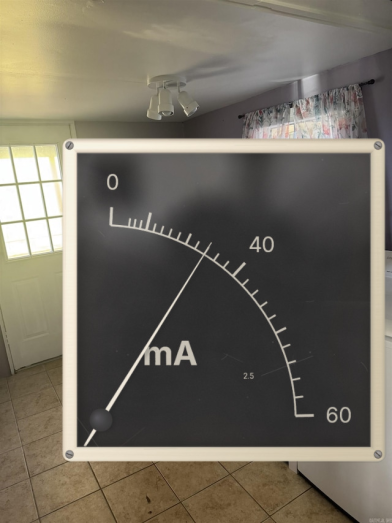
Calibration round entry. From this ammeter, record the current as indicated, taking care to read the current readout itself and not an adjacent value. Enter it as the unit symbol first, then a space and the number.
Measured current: mA 34
